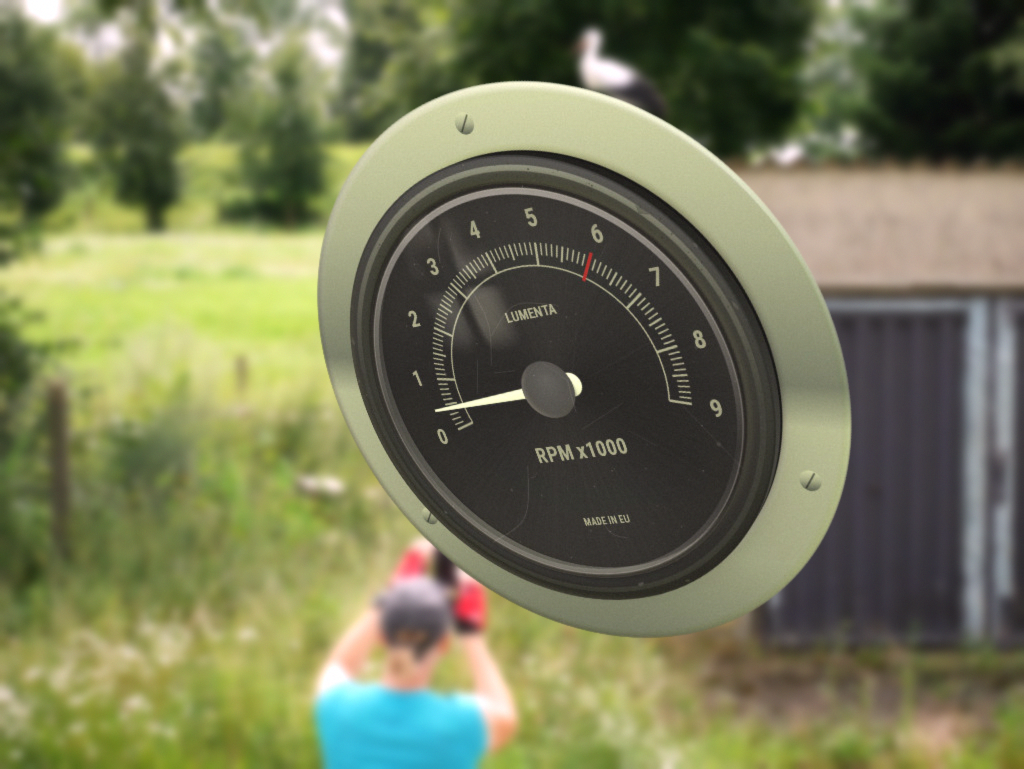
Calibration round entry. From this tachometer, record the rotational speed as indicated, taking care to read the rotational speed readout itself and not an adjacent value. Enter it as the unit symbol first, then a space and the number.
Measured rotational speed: rpm 500
